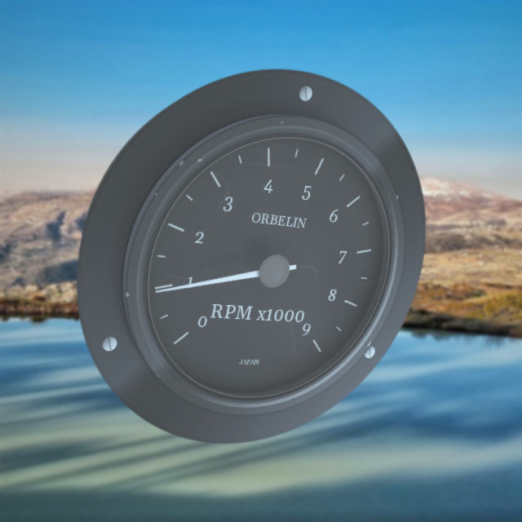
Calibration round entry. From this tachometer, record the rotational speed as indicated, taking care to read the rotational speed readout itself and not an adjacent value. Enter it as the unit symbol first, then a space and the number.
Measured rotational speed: rpm 1000
